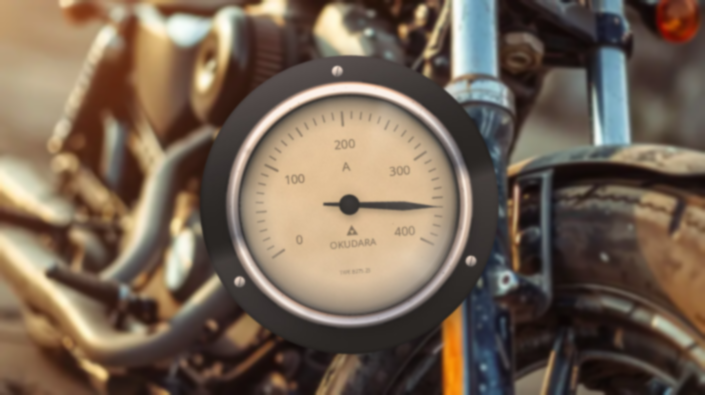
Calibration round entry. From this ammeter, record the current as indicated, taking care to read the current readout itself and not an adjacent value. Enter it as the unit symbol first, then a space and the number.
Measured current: A 360
